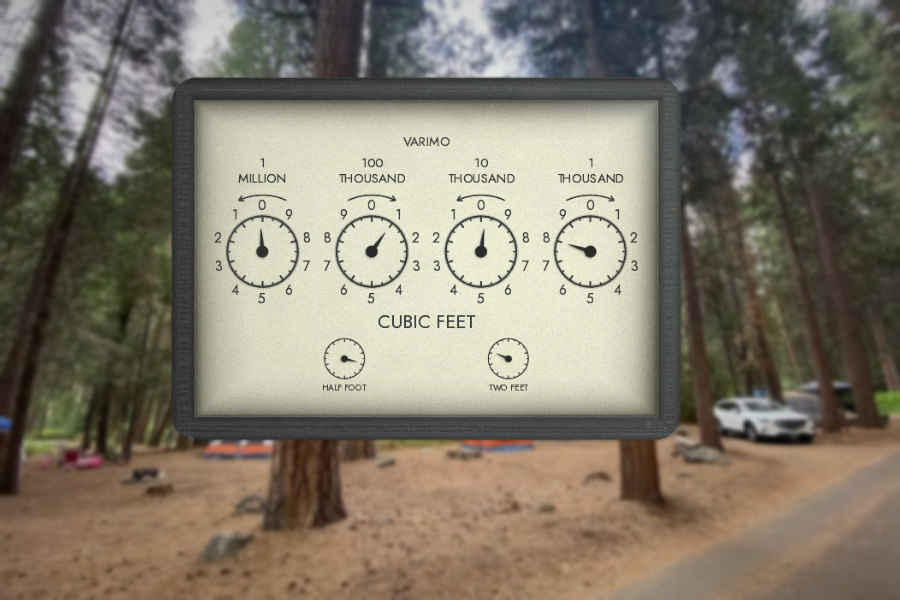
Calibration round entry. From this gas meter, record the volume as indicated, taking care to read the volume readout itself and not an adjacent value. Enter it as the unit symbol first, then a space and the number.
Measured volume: ft³ 9800
